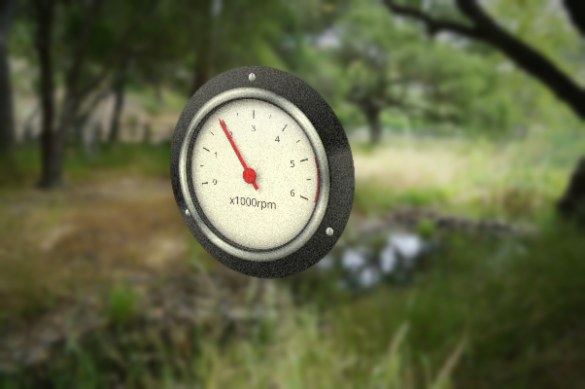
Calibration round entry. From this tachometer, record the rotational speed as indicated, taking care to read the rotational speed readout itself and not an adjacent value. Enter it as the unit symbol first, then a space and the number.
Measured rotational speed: rpm 2000
